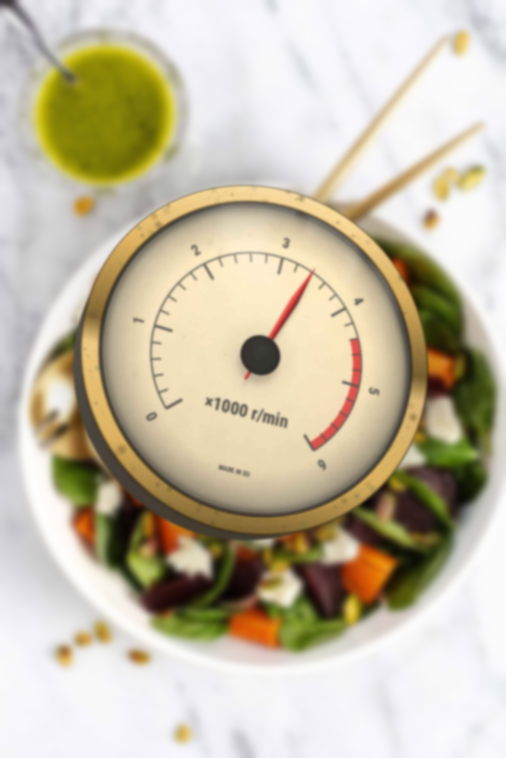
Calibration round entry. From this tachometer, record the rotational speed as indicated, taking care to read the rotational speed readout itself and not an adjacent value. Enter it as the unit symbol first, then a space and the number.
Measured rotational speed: rpm 3400
